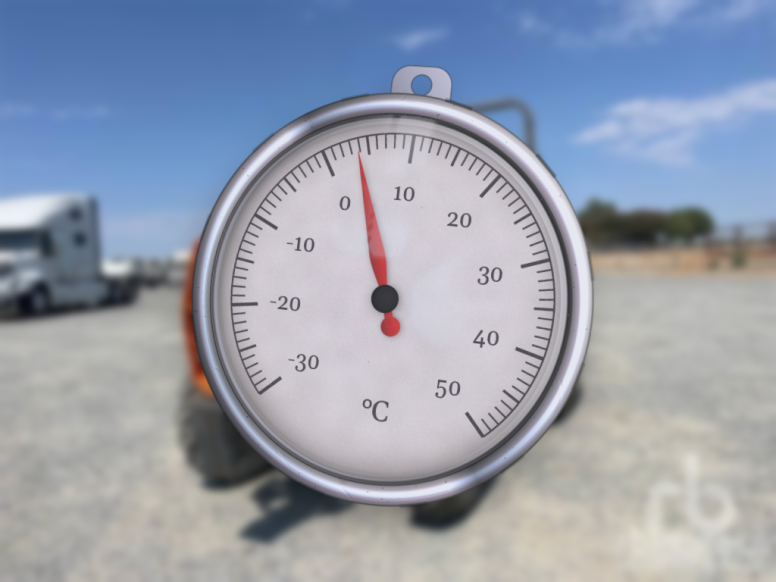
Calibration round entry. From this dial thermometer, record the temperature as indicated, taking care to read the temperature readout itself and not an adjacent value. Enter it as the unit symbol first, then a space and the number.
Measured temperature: °C 4
